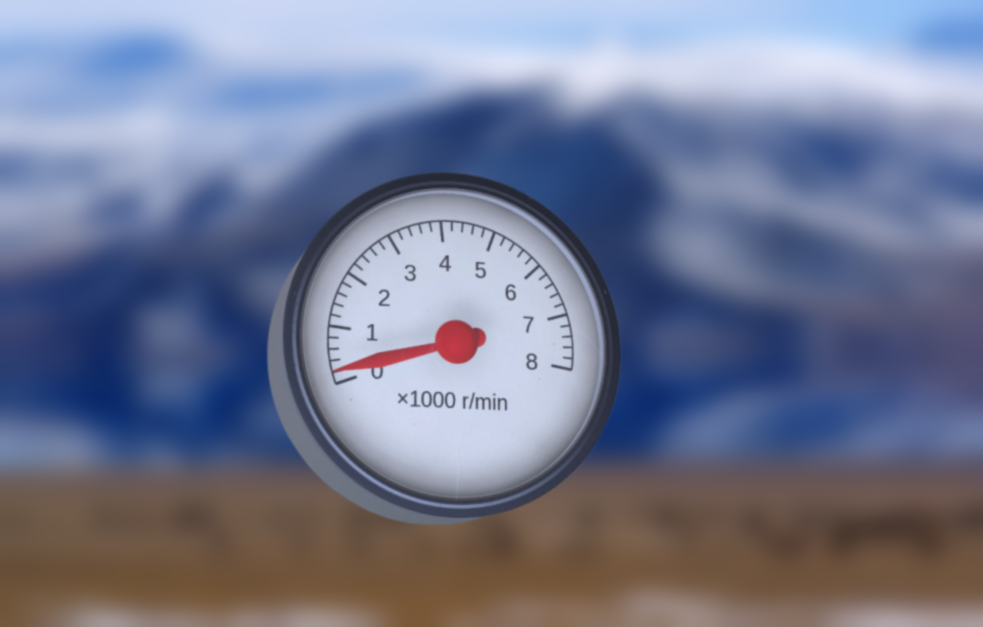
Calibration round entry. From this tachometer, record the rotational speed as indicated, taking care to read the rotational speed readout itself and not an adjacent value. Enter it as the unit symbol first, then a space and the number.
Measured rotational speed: rpm 200
